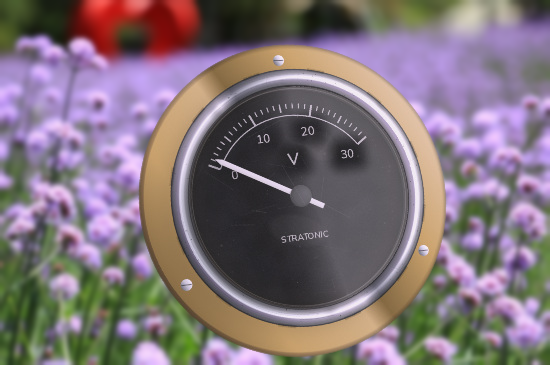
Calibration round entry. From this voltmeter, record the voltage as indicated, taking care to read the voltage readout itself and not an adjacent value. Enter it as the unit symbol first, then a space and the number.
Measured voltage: V 1
